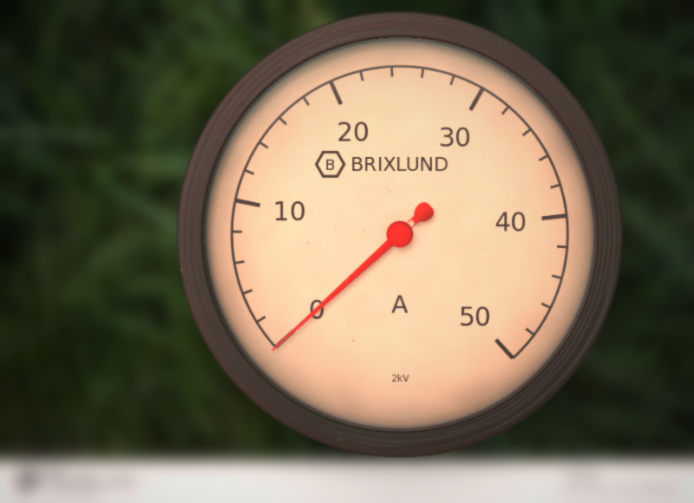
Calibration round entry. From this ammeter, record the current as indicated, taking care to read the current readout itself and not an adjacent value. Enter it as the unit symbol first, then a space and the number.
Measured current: A 0
